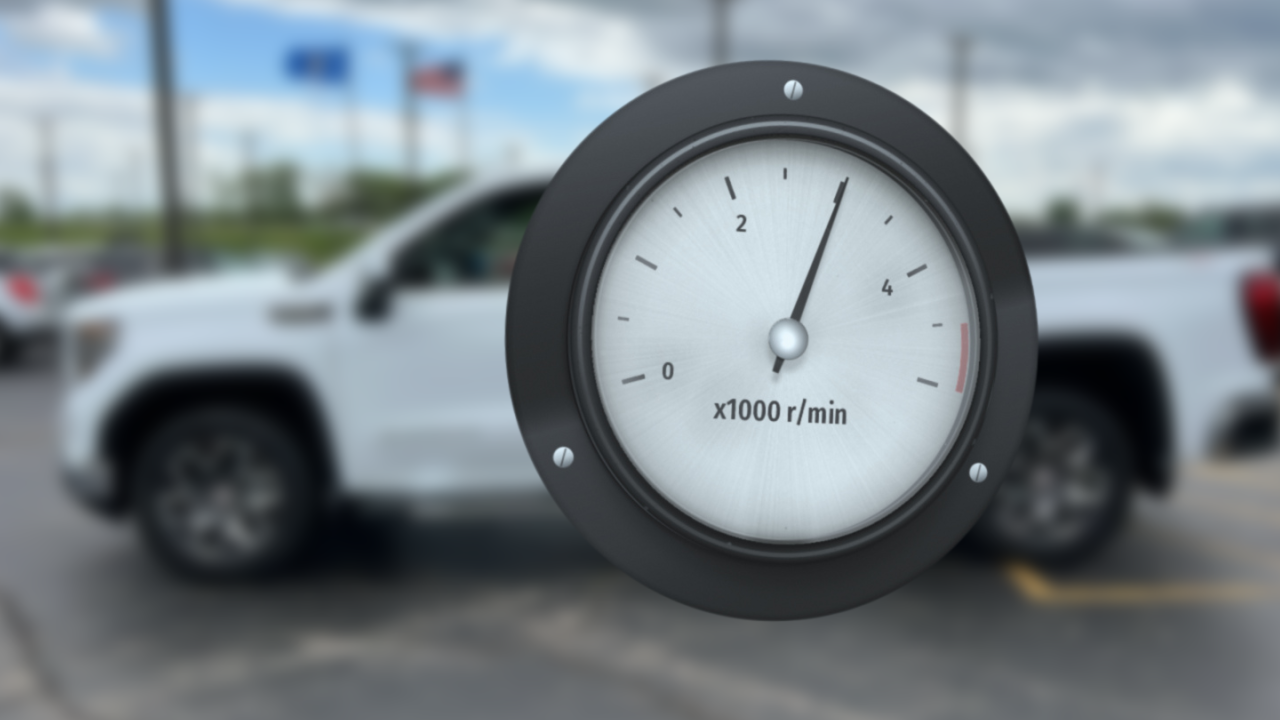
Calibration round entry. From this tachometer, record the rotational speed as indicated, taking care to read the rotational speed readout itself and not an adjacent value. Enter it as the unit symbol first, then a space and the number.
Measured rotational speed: rpm 3000
